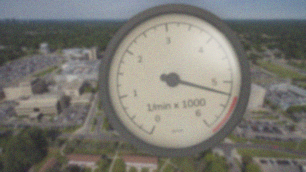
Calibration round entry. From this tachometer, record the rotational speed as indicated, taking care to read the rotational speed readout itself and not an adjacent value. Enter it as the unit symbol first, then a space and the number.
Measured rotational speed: rpm 5250
